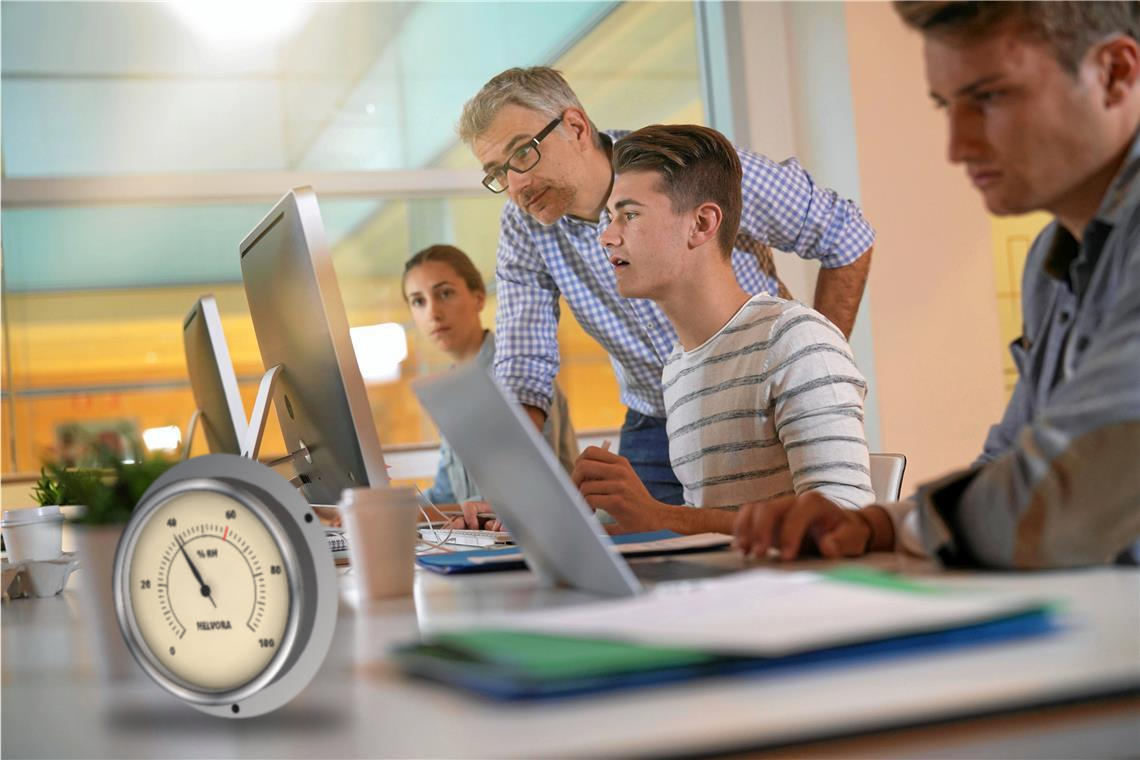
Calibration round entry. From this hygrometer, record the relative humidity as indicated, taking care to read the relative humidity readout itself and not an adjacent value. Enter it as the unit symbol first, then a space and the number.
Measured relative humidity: % 40
